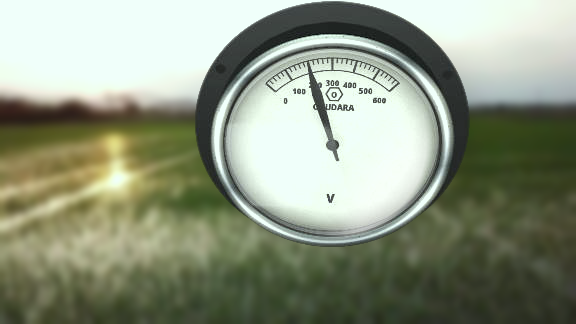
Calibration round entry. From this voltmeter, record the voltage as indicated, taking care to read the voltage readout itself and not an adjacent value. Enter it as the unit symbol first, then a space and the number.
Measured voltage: V 200
